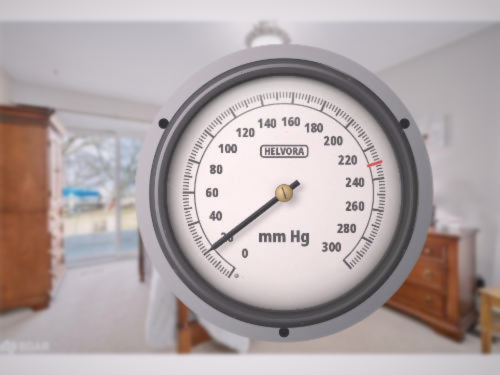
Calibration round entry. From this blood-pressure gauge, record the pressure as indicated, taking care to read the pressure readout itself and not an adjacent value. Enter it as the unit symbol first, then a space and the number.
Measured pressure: mmHg 20
